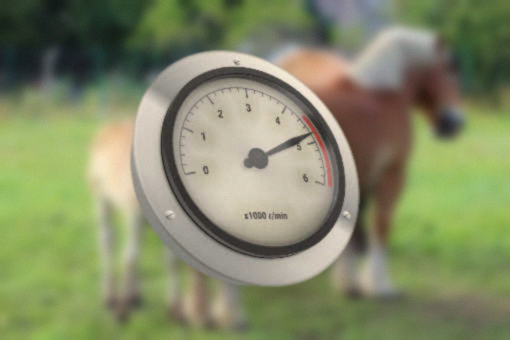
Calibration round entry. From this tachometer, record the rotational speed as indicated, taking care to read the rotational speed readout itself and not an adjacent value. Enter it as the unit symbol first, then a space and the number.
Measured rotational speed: rpm 4800
